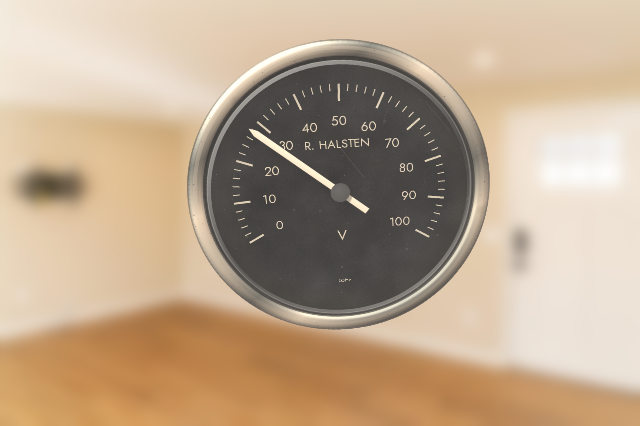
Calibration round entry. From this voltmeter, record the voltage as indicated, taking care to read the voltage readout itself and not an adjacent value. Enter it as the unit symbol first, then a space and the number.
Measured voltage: V 28
